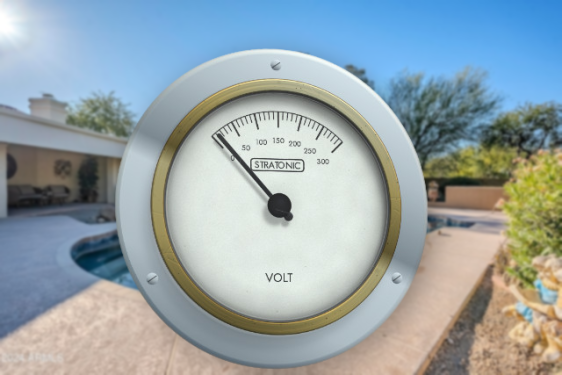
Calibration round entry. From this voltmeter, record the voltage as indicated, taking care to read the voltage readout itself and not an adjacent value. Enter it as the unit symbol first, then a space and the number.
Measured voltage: V 10
